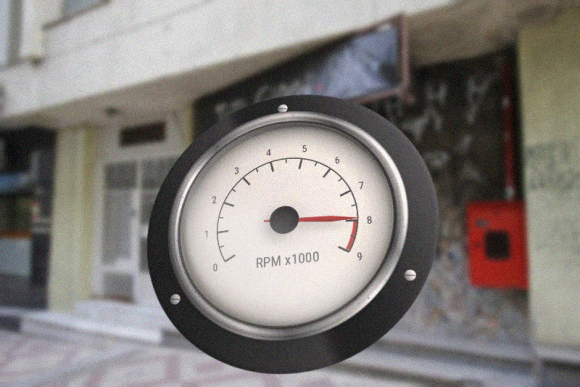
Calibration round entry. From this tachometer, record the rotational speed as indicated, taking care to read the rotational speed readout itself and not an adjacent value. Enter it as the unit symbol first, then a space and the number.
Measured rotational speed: rpm 8000
